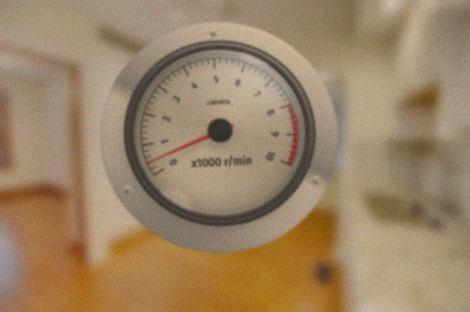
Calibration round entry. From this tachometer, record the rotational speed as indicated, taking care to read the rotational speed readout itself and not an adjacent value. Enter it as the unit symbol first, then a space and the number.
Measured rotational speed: rpm 400
